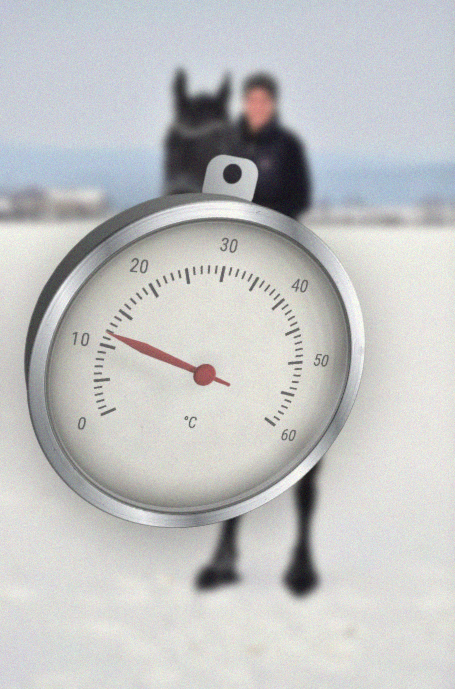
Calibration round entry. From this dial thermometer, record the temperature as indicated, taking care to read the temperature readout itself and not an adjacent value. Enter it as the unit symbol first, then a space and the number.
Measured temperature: °C 12
